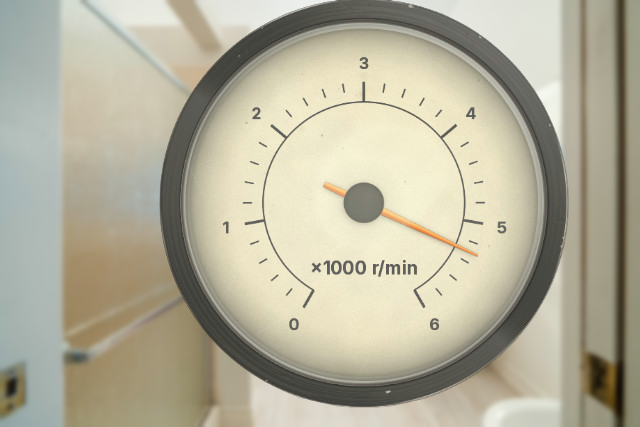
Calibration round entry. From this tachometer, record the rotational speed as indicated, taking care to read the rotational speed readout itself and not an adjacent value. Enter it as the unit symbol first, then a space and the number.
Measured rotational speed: rpm 5300
